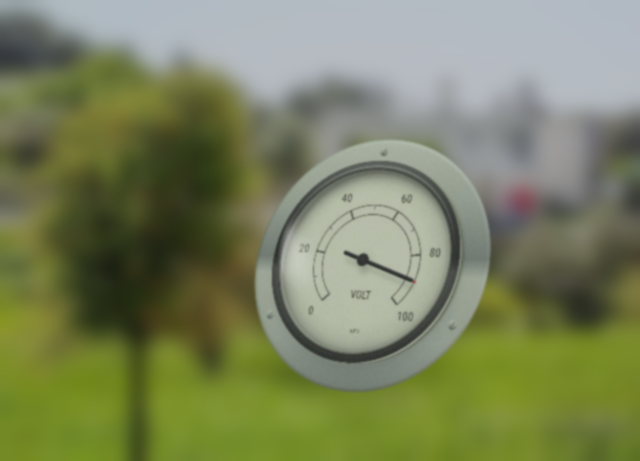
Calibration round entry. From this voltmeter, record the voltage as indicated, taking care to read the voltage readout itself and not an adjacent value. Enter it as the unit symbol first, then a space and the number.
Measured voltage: V 90
